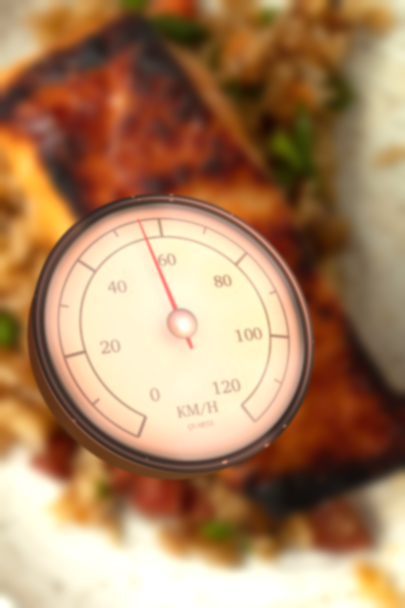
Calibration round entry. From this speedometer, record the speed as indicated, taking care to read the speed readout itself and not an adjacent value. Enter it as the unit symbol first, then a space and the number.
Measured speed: km/h 55
